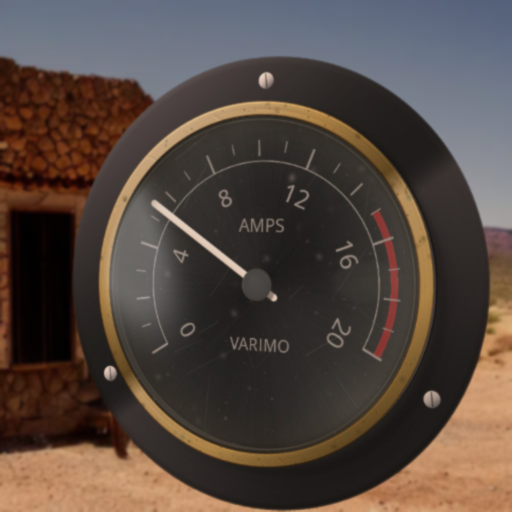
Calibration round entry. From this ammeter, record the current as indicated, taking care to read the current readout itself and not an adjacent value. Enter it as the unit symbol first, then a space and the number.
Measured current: A 5.5
